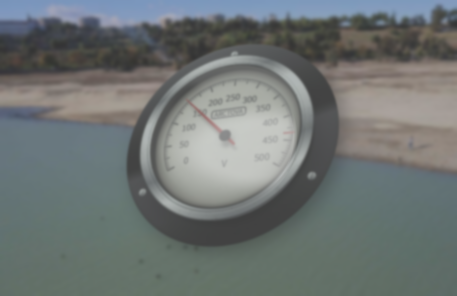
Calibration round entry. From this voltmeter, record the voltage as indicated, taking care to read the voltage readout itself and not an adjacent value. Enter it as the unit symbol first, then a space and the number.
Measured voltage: V 150
